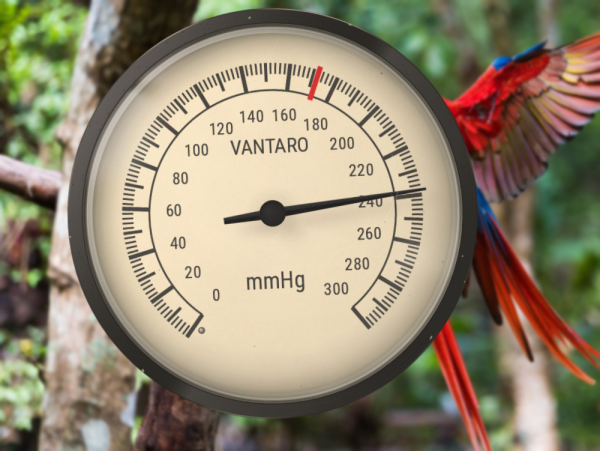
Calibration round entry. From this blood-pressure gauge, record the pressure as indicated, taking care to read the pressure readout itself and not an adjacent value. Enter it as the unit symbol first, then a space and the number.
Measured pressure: mmHg 238
